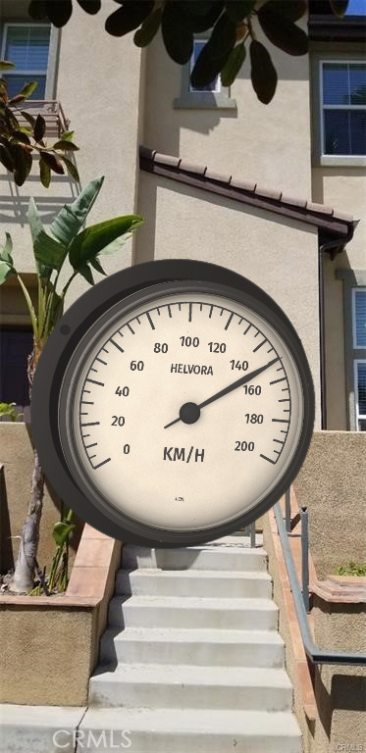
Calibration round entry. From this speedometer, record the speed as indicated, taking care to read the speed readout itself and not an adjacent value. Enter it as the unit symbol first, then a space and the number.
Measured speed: km/h 150
